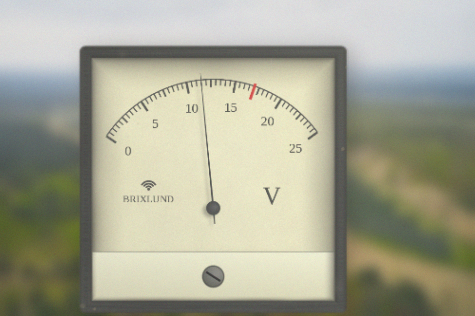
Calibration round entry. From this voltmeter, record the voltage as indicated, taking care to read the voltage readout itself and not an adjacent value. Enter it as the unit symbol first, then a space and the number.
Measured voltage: V 11.5
